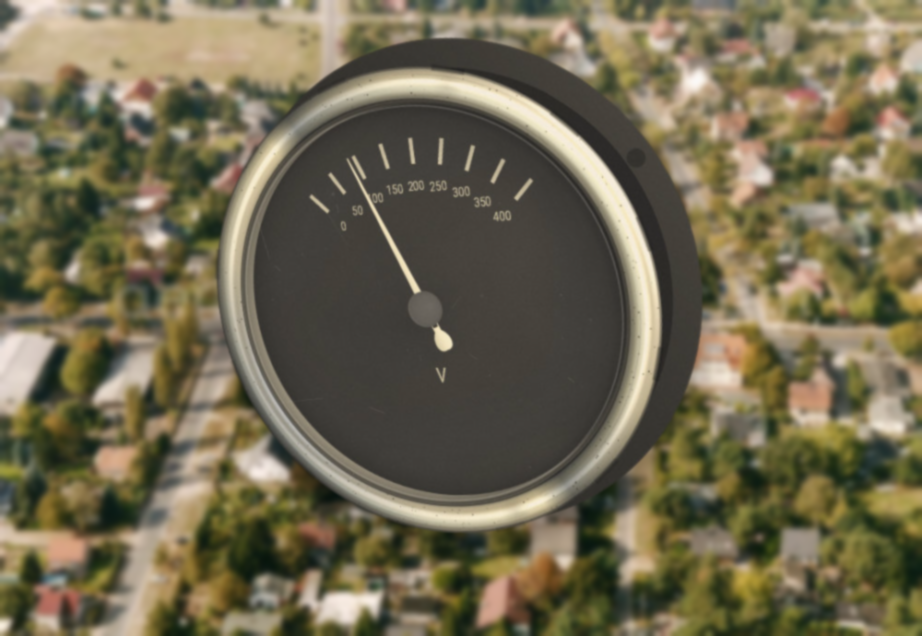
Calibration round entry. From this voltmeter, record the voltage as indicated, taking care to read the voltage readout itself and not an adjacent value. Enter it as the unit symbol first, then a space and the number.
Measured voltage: V 100
